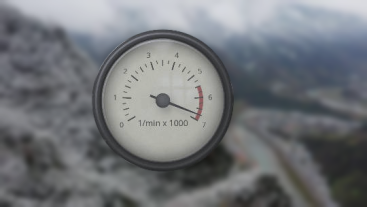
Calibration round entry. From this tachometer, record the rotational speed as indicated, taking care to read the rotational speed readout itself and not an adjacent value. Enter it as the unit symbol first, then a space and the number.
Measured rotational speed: rpm 6750
